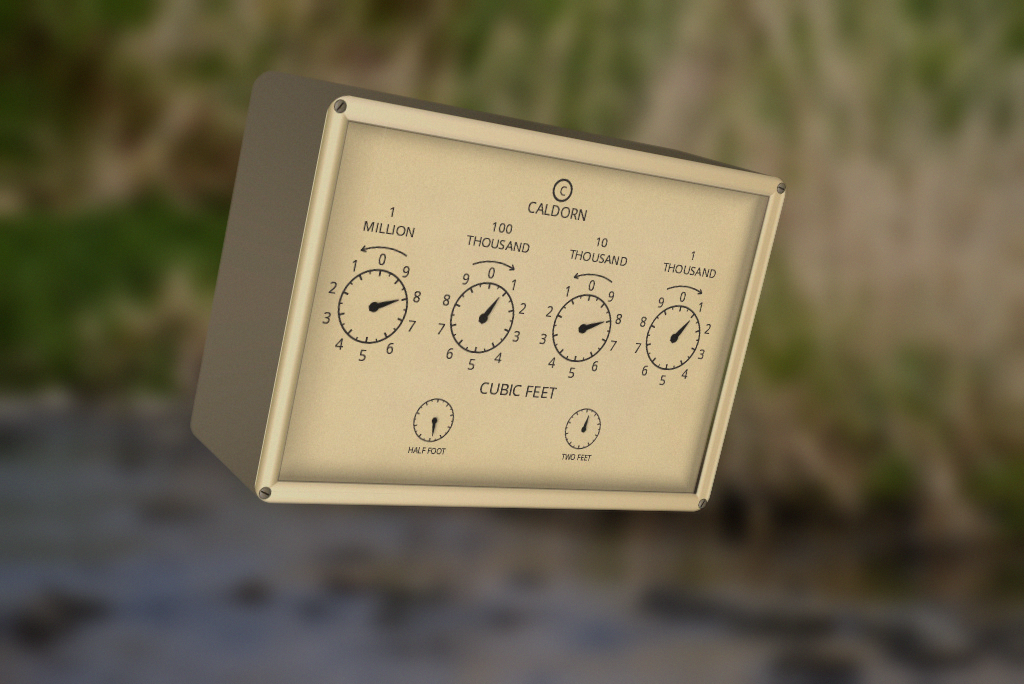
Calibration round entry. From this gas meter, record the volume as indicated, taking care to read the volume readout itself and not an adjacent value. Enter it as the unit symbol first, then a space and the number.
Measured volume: ft³ 808100
